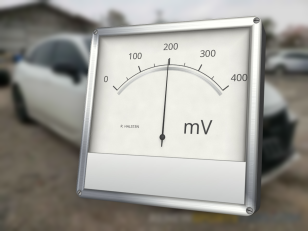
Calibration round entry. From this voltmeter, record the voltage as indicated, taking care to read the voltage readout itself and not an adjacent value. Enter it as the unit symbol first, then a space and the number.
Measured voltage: mV 200
